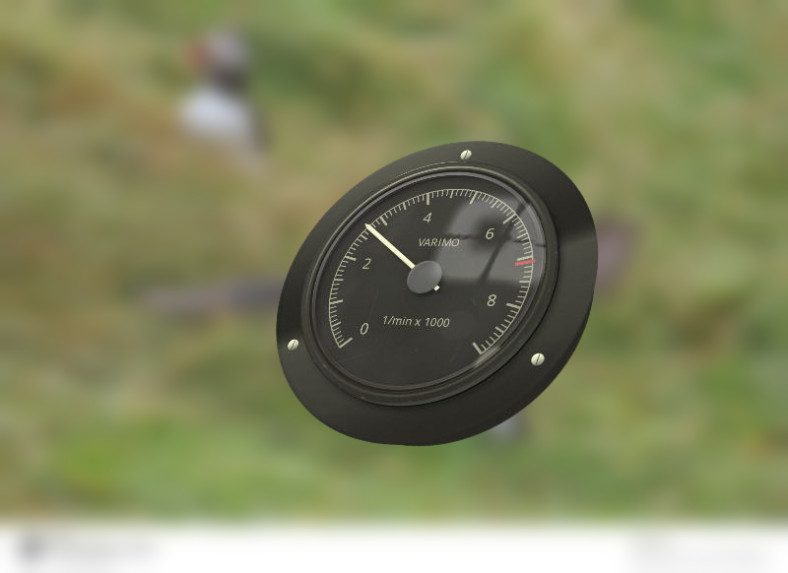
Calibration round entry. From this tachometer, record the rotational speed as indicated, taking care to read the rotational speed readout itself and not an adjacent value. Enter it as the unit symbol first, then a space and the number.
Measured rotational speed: rpm 2700
